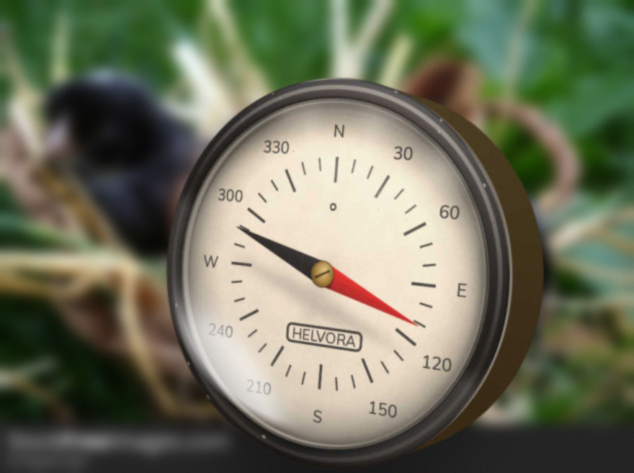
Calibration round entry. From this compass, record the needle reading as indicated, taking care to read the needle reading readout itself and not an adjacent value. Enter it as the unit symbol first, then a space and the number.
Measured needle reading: ° 110
